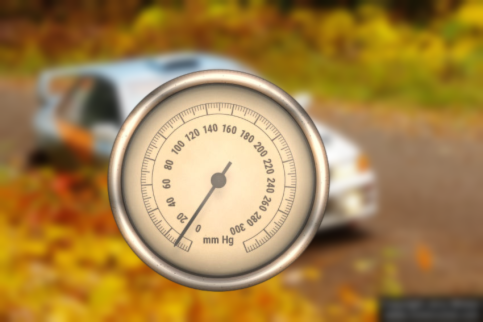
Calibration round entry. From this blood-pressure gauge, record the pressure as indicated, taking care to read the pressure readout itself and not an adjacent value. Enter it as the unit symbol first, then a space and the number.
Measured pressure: mmHg 10
